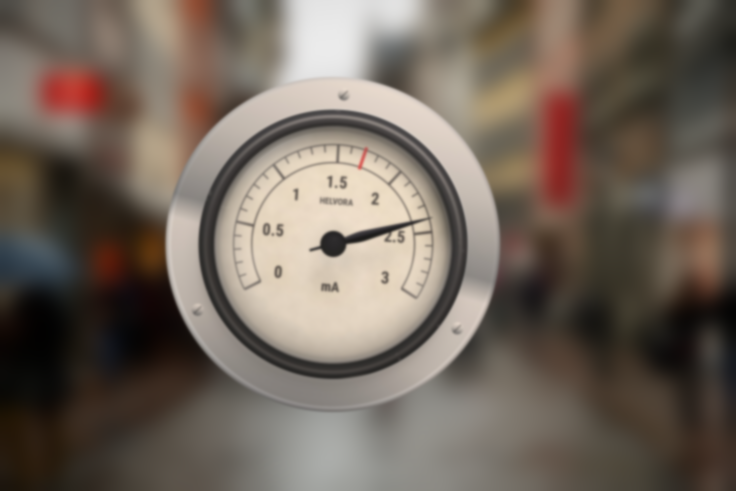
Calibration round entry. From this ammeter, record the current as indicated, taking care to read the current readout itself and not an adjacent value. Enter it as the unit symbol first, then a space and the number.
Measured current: mA 2.4
